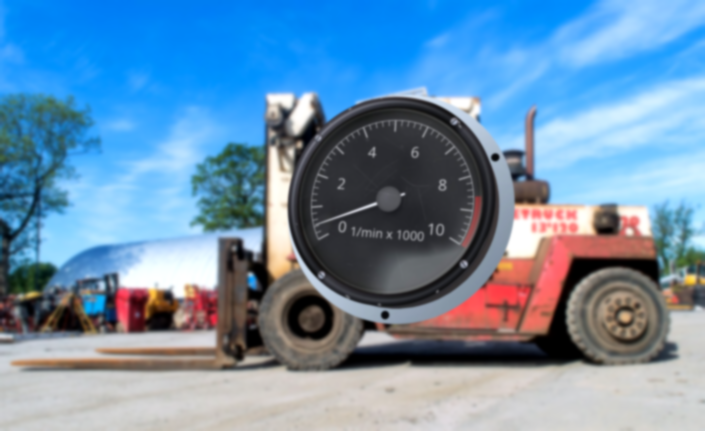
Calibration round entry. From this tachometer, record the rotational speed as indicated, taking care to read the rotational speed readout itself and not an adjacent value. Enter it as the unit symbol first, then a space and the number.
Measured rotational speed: rpm 400
